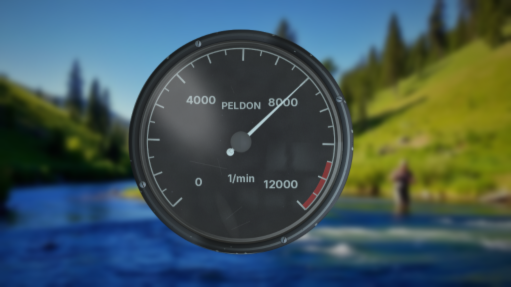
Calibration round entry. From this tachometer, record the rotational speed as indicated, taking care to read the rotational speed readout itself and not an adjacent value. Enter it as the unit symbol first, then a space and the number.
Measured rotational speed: rpm 8000
